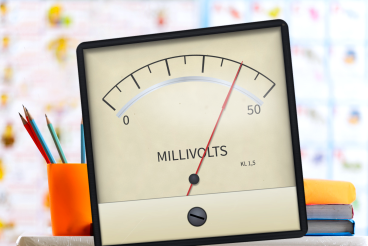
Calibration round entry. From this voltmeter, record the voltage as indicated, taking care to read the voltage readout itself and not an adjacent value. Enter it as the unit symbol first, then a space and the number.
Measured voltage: mV 40
